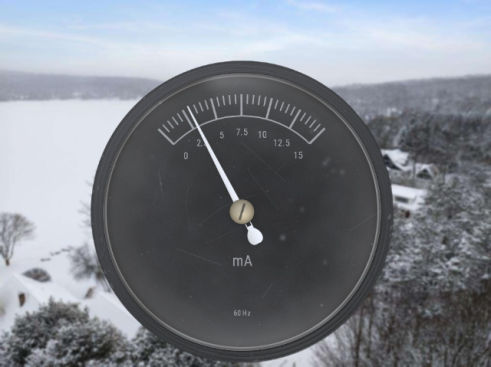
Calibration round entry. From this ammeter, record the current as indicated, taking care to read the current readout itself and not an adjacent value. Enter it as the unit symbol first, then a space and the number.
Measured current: mA 3
